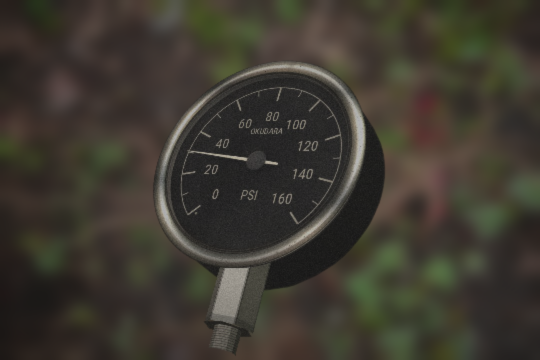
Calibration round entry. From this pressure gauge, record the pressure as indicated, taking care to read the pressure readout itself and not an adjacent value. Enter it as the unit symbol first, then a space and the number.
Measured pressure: psi 30
